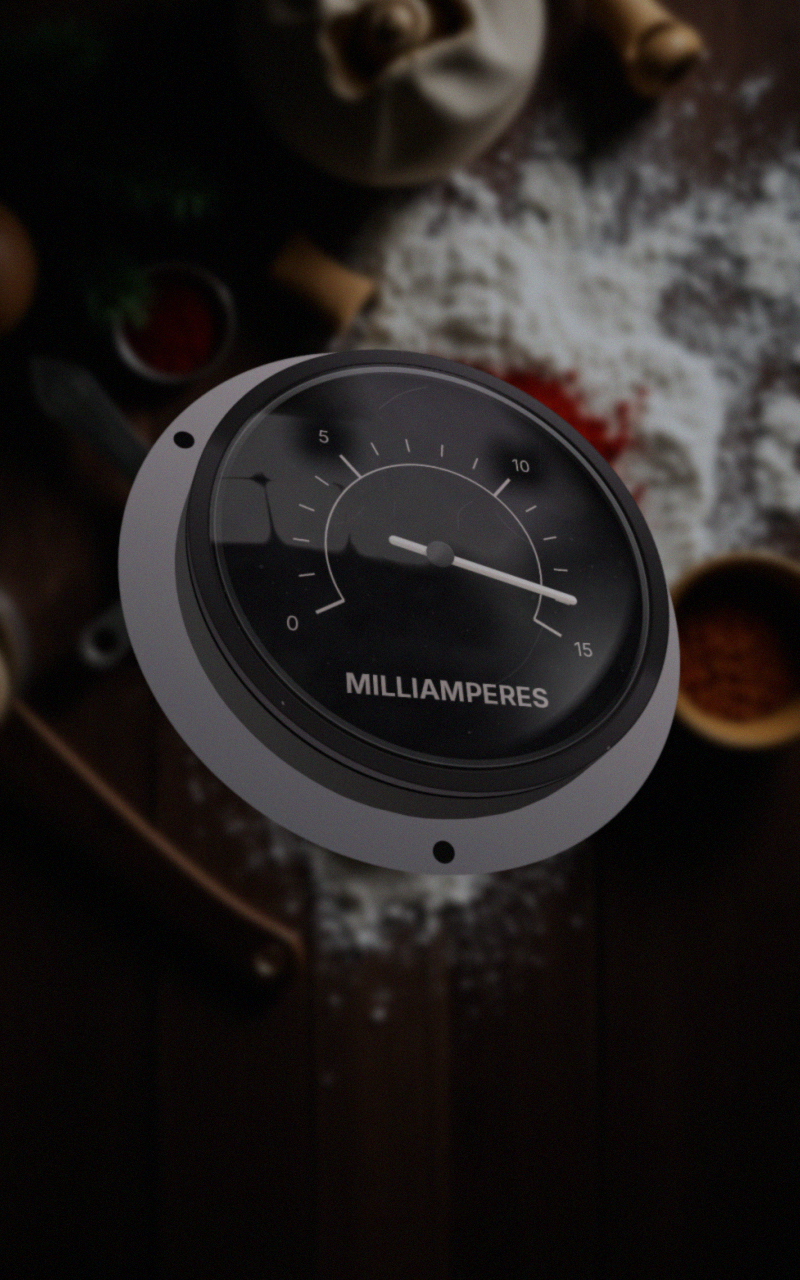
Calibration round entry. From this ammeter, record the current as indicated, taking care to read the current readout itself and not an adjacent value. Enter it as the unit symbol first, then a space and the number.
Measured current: mA 14
